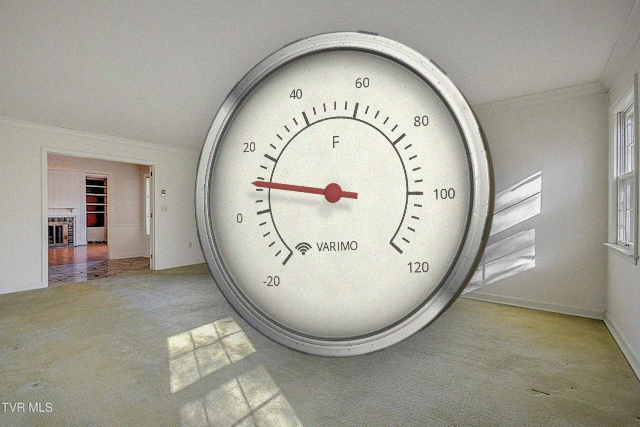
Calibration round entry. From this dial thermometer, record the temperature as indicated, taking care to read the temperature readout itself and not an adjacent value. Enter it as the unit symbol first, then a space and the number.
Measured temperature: °F 10
